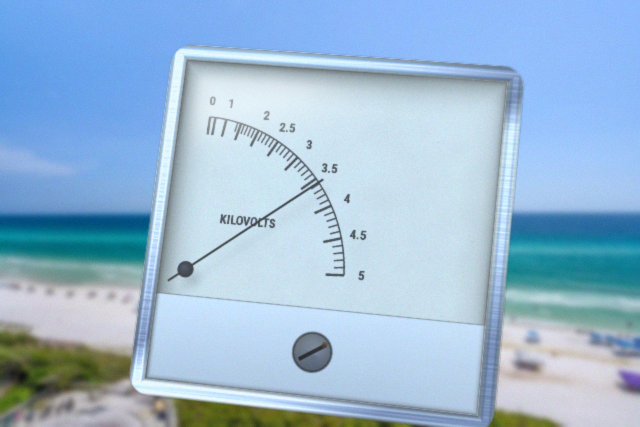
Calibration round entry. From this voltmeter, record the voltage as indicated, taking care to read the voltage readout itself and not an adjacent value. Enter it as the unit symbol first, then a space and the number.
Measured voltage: kV 3.6
